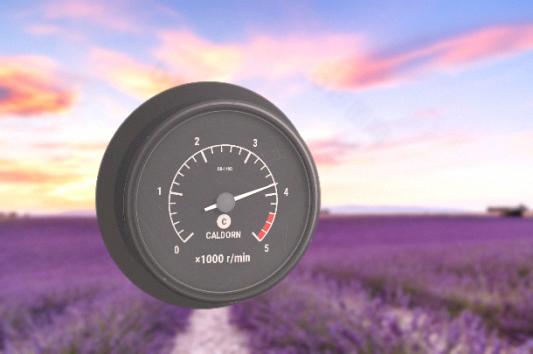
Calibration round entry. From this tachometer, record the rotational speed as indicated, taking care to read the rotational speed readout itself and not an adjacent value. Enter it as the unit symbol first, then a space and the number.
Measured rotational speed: rpm 3800
